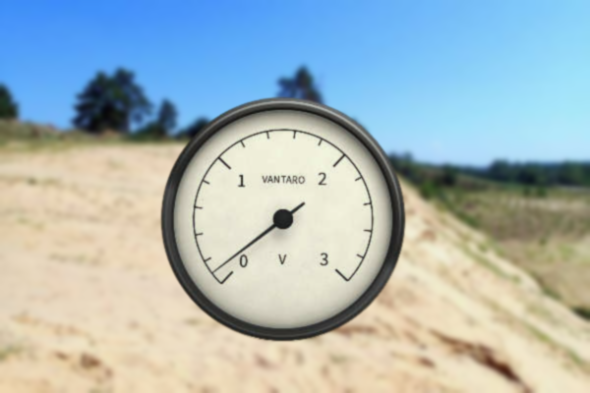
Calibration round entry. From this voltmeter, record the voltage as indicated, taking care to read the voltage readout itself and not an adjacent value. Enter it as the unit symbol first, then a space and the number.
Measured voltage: V 0.1
